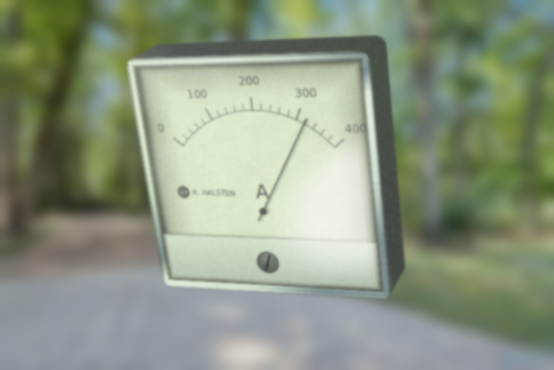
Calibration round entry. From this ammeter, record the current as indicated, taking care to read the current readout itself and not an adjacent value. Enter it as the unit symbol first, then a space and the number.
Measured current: A 320
